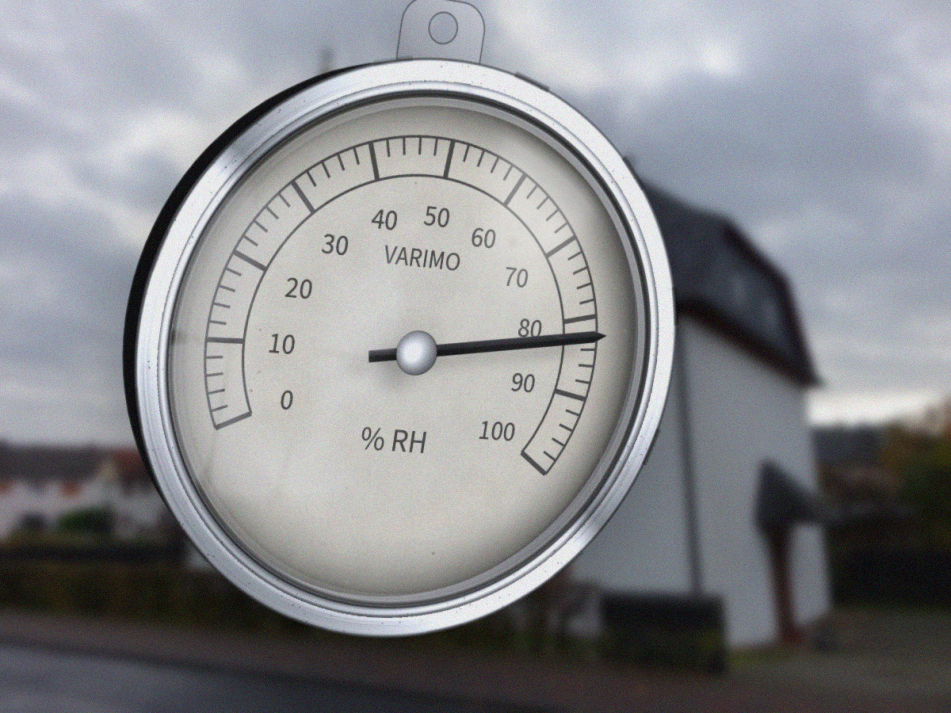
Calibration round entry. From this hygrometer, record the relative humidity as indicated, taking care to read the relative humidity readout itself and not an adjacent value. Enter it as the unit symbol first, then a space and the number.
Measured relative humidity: % 82
